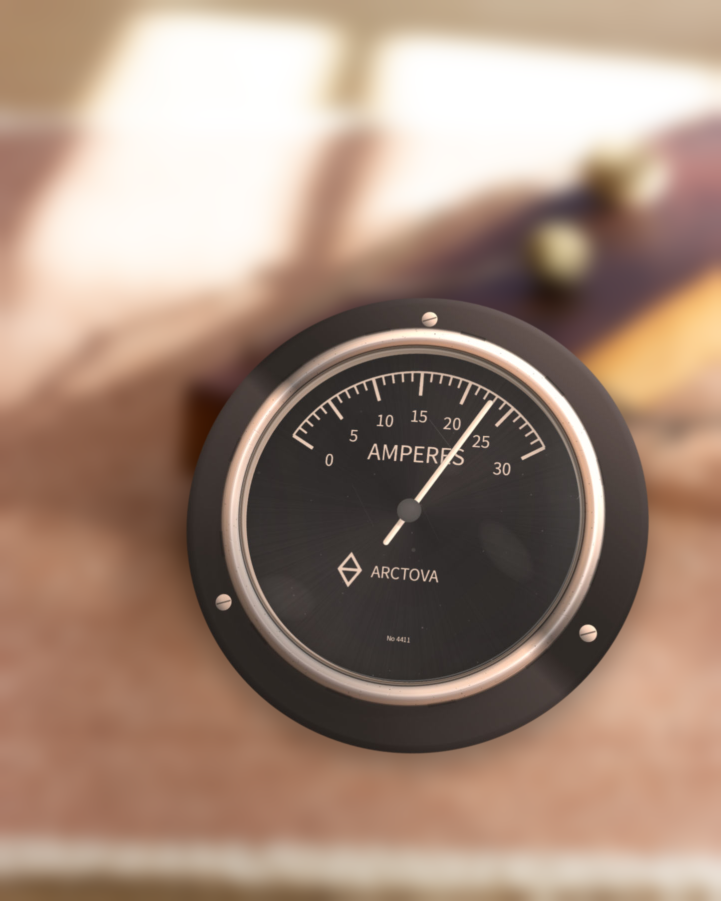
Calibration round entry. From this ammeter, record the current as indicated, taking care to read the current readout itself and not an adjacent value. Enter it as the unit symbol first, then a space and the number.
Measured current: A 23
